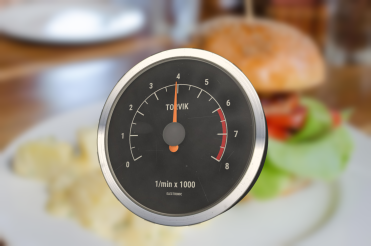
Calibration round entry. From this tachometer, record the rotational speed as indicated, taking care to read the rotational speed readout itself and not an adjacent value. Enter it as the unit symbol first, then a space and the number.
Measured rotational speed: rpm 4000
